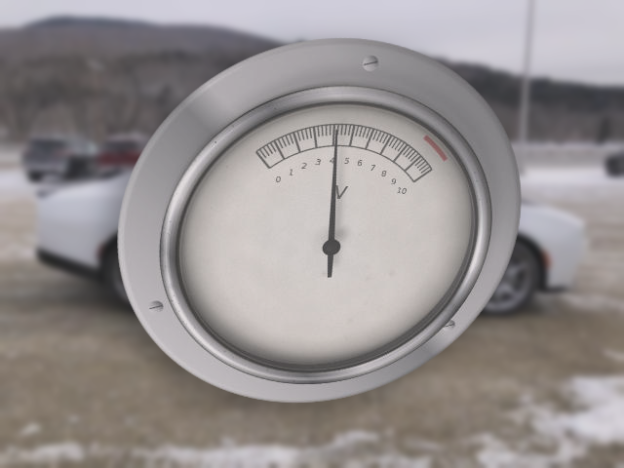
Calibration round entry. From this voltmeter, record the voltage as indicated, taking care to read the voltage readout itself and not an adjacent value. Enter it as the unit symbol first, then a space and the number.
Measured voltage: V 4
